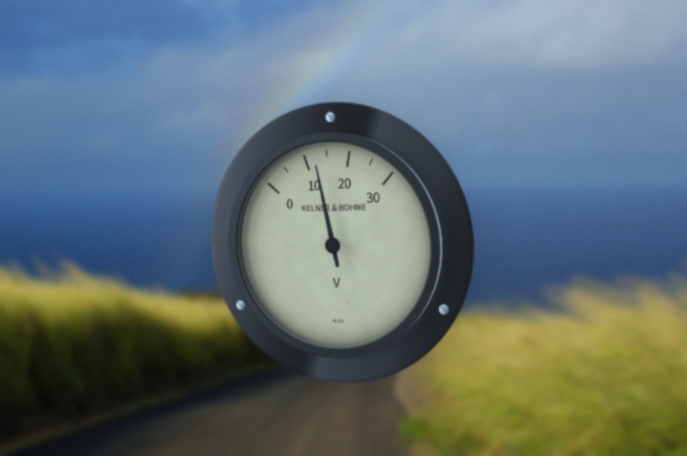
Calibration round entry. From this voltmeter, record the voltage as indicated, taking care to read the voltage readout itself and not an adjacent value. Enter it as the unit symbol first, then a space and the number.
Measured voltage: V 12.5
